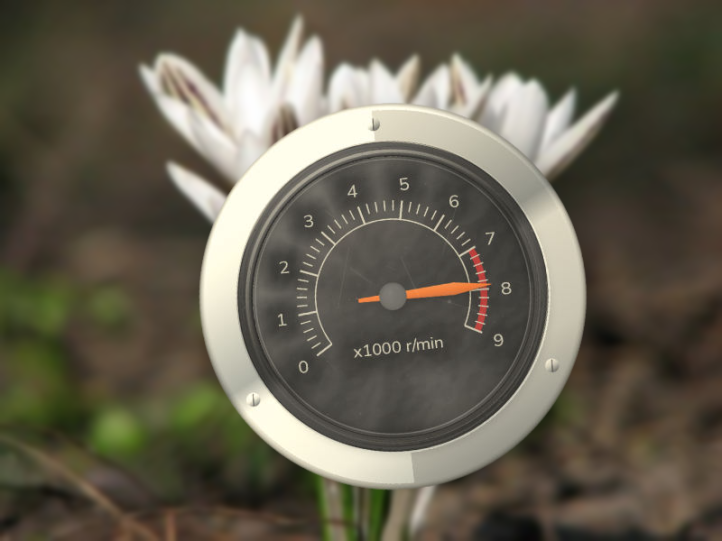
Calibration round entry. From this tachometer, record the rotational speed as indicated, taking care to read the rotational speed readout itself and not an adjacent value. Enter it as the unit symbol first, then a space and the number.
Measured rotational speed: rpm 7900
